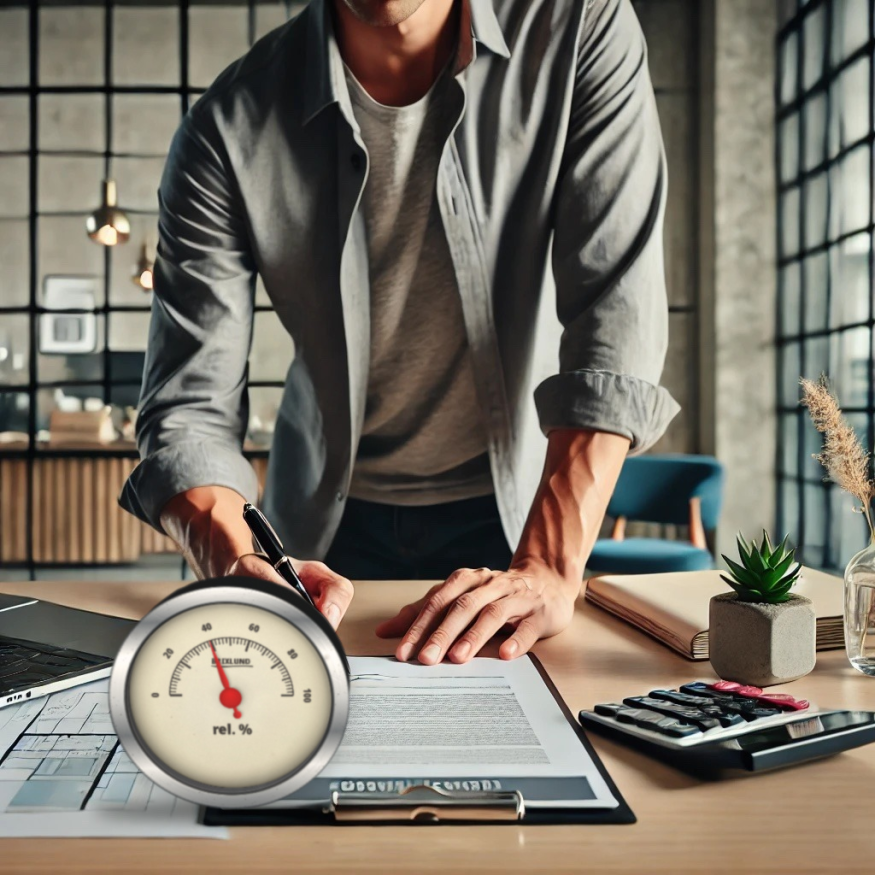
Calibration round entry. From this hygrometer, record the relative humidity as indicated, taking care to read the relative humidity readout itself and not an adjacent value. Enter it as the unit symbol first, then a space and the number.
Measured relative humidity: % 40
